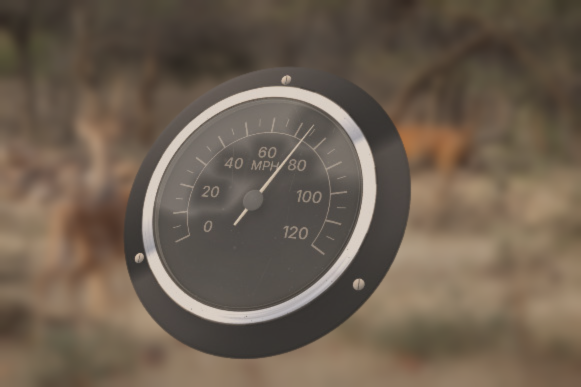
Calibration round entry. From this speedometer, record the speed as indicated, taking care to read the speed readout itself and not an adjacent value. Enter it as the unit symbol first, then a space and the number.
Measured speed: mph 75
